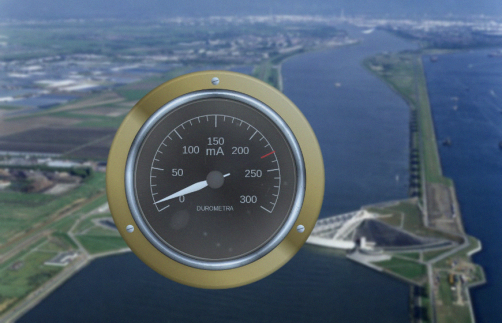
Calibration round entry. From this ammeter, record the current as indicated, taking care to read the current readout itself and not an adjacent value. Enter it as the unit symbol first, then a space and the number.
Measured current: mA 10
